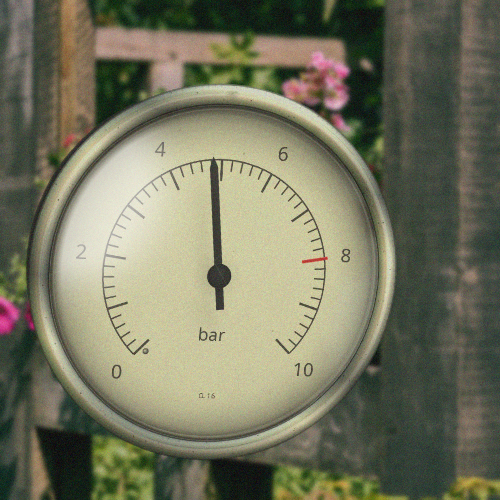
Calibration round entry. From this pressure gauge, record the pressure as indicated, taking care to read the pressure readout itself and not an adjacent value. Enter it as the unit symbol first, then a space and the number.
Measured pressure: bar 4.8
